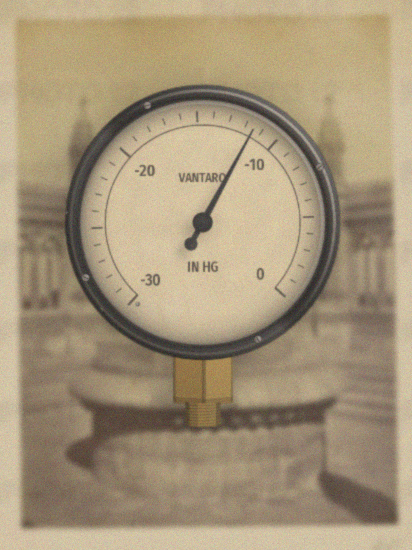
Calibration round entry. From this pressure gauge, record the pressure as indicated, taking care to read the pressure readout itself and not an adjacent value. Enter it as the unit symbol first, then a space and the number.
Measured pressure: inHg -11.5
